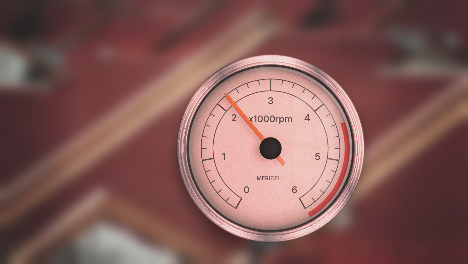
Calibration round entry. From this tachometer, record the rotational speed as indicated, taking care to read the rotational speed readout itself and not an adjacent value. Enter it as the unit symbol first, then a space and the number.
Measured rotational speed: rpm 2200
